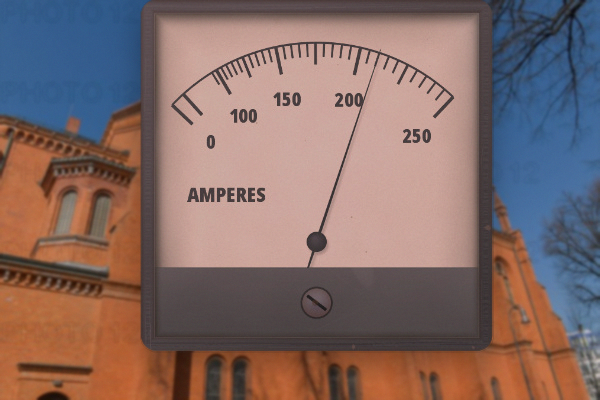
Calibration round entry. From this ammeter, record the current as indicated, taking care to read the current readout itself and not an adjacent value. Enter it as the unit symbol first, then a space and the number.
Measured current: A 210
